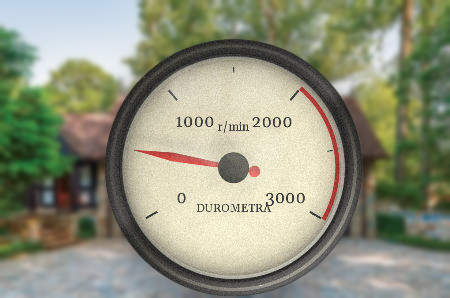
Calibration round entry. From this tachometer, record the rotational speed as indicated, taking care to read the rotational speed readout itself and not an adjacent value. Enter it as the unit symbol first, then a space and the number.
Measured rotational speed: rpm 500
